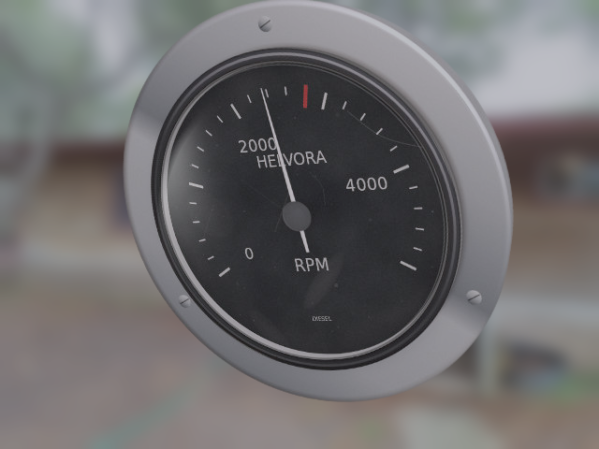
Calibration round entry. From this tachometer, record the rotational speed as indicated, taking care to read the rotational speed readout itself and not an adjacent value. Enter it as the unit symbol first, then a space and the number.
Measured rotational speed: rpm 2400
